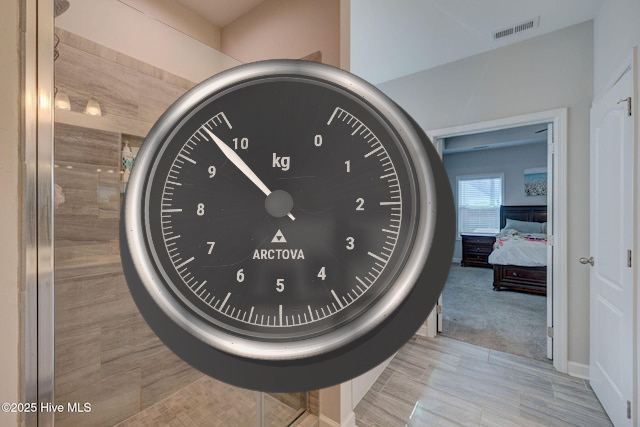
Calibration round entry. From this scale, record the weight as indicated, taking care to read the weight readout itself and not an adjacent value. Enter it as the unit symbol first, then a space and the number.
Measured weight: kg 9.6
